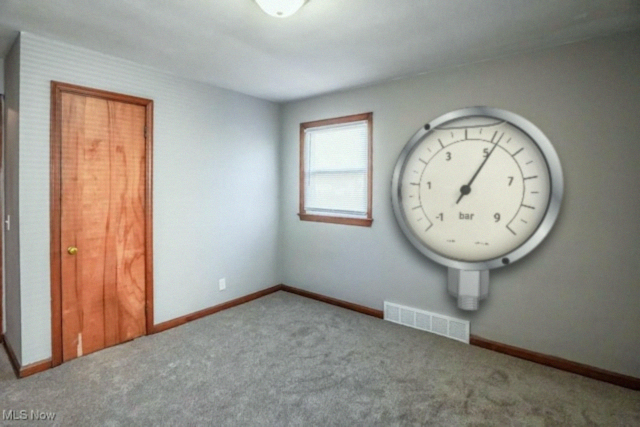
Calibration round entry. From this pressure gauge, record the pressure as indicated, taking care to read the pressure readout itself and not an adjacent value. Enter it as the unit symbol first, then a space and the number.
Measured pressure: bar 5.25
